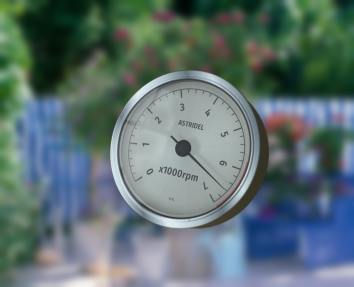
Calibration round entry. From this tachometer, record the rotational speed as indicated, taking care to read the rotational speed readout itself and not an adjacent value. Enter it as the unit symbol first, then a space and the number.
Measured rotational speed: rpm 6600
